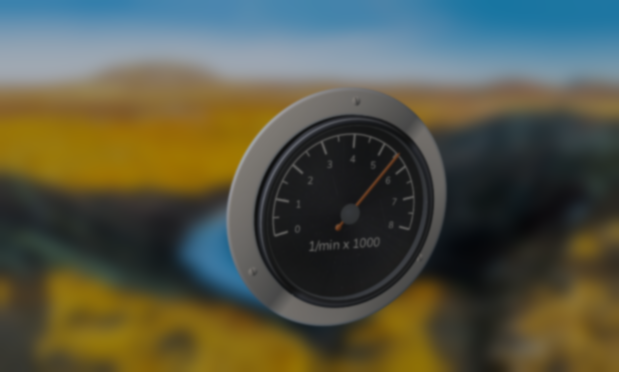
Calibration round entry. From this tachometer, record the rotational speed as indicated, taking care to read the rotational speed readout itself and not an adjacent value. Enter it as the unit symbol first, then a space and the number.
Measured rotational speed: rpm 5500
